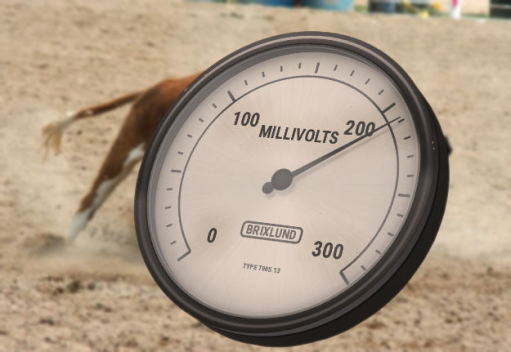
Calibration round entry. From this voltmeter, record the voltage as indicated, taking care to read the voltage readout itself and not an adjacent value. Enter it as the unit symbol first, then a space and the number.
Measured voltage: mV 210
